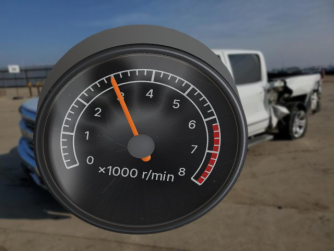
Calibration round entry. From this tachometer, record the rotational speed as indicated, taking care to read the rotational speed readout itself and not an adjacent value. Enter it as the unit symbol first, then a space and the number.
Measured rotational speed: rpm 3000
